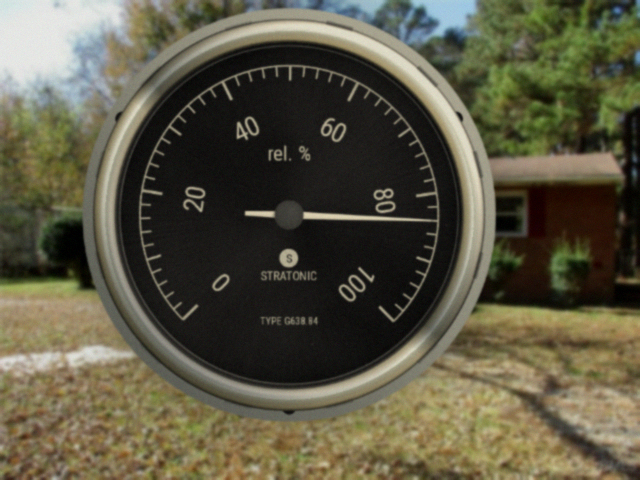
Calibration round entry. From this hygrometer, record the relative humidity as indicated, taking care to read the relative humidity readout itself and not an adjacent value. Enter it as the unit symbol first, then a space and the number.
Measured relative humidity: % 84
